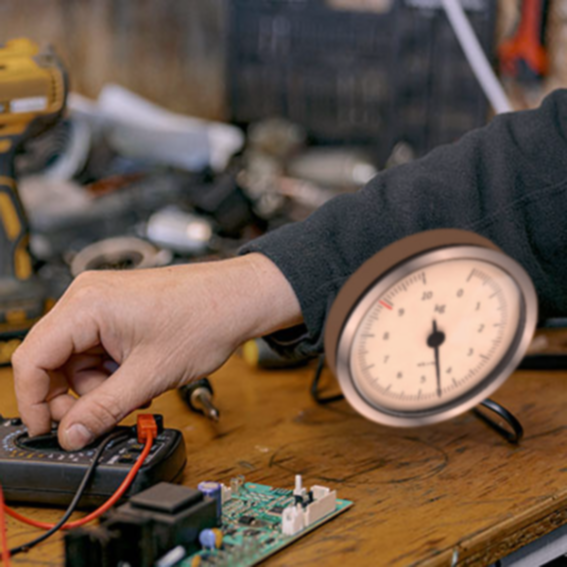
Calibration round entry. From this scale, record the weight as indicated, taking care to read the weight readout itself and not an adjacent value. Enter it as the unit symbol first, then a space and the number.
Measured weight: kg 4.5
